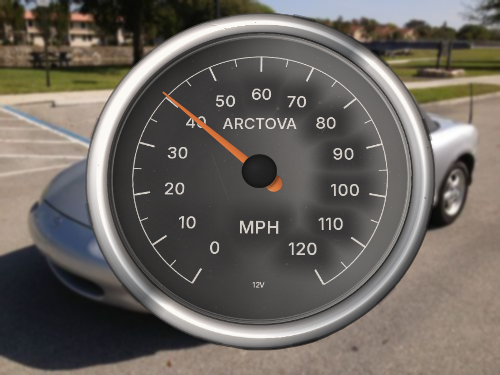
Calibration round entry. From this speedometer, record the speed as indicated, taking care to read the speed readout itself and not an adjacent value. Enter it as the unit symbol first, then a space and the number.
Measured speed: mph 40
